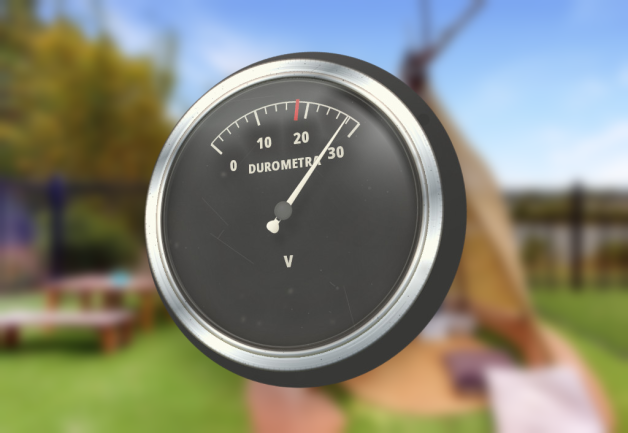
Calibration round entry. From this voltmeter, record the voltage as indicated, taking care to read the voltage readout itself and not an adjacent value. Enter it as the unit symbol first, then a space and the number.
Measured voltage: V 28
